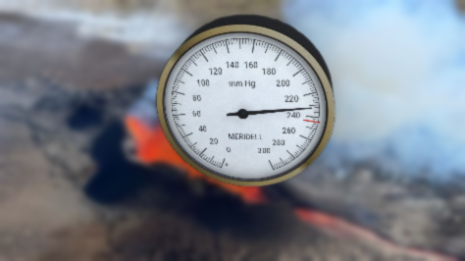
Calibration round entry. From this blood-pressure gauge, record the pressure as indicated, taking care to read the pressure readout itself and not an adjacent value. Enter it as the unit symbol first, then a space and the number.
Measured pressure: mmHg 230
